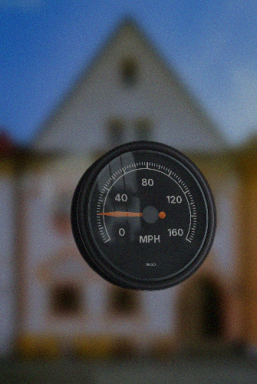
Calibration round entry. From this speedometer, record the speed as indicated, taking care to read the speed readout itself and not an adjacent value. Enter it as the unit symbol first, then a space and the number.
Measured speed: mph 20
